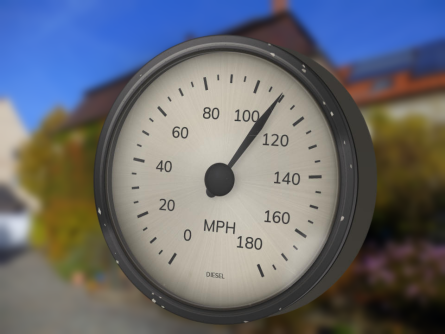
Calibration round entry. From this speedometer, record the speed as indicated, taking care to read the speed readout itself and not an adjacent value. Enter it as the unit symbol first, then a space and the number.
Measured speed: mph 110
